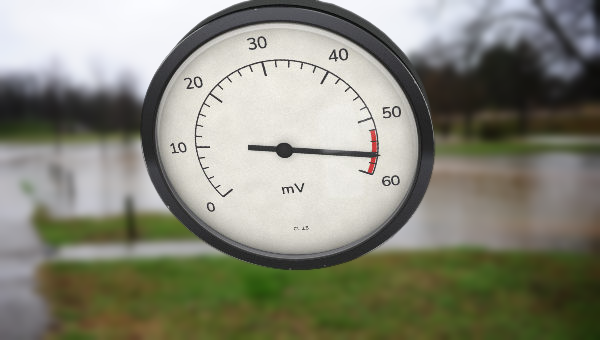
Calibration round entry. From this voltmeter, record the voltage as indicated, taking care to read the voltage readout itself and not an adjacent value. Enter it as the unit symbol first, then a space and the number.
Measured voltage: mV 56
